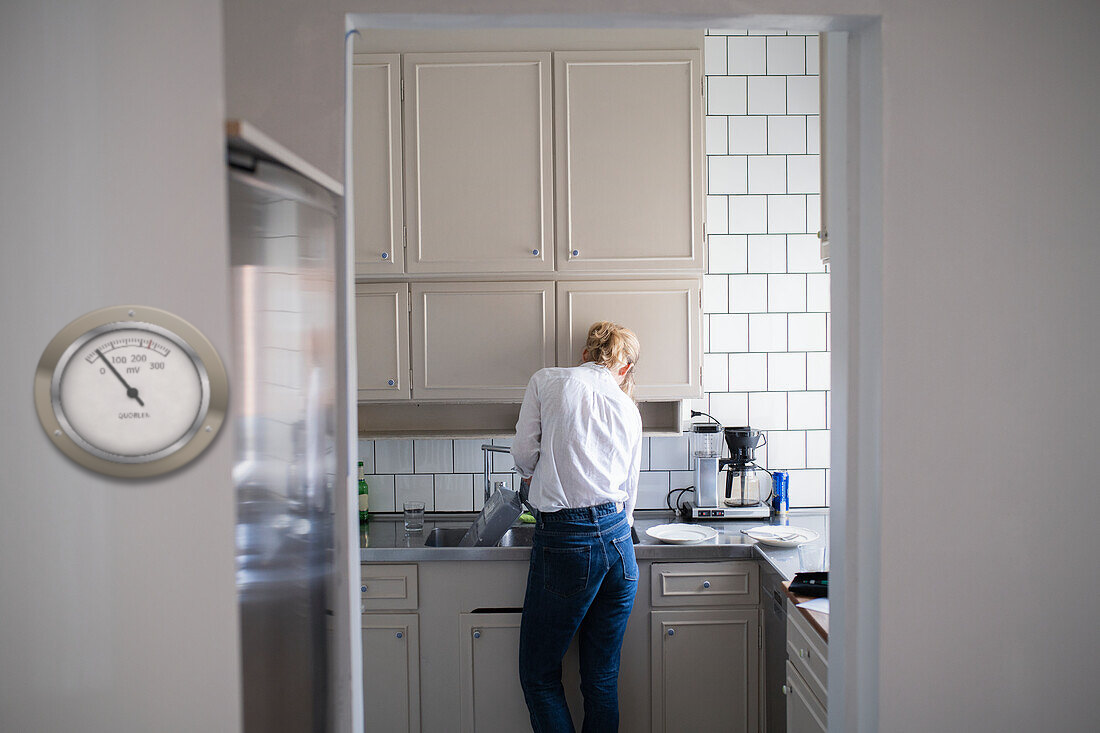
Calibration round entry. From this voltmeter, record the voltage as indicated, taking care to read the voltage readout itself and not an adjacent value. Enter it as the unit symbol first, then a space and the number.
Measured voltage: mV 50
